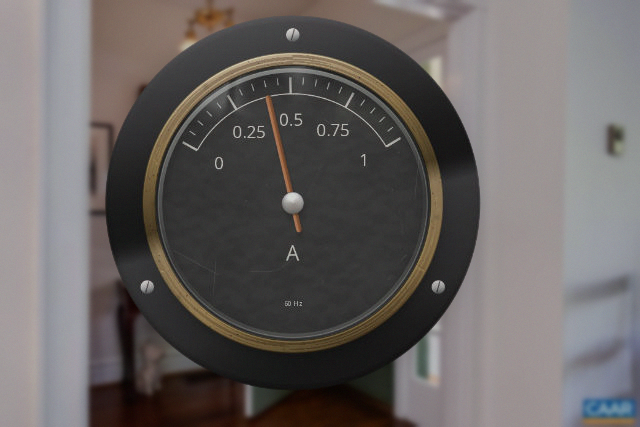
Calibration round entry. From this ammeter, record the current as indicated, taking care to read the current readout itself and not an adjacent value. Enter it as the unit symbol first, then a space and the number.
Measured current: A 0.4
